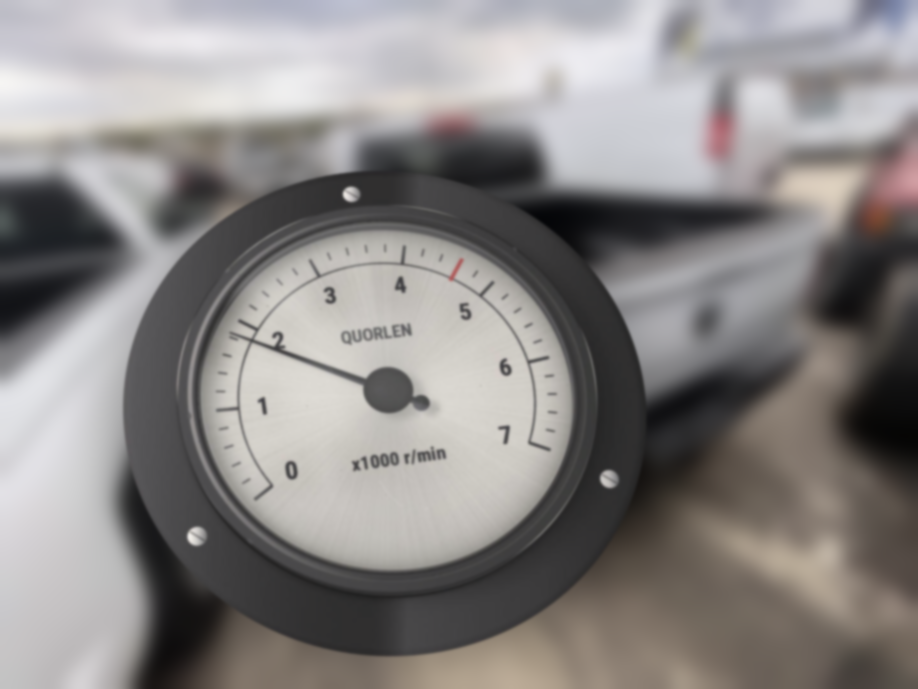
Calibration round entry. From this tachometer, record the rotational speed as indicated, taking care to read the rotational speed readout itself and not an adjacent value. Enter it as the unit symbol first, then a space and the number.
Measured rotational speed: rpm 1800
